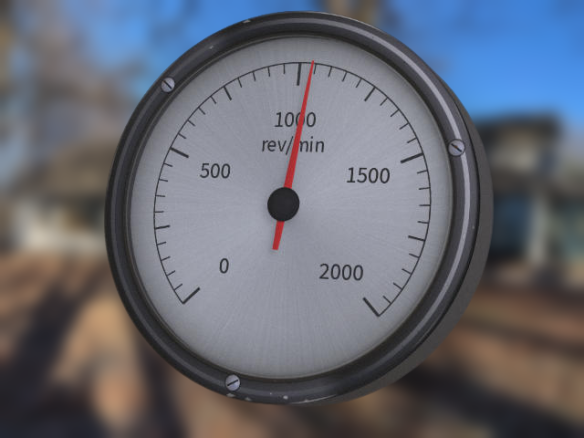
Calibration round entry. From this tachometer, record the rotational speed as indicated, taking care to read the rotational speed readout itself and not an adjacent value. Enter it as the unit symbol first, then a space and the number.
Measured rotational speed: rpm 1050
